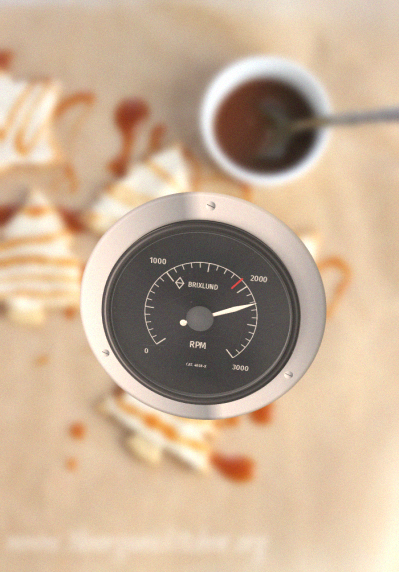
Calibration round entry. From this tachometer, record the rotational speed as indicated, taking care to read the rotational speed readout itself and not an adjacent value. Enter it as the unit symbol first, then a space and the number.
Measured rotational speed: rpm 2200
